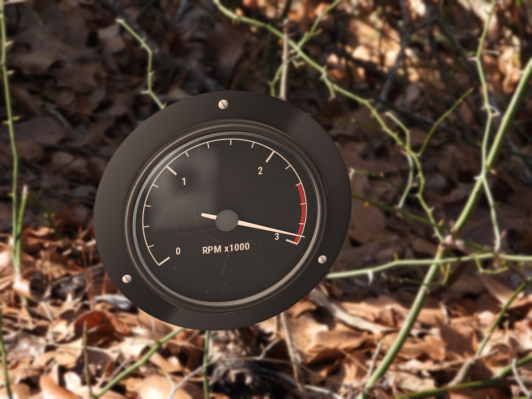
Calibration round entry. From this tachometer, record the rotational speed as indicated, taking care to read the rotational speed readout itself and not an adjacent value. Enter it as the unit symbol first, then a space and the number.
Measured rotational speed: rpm 2900
